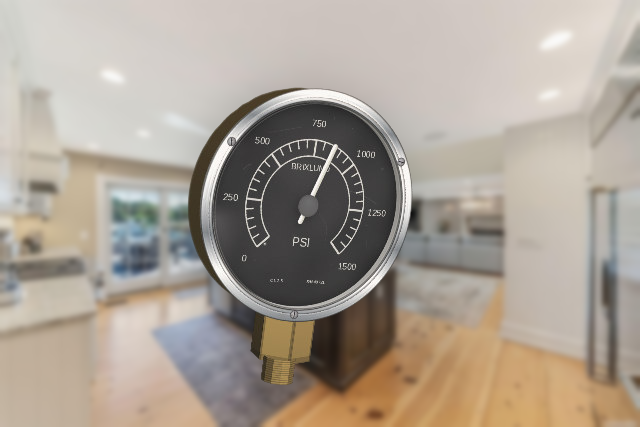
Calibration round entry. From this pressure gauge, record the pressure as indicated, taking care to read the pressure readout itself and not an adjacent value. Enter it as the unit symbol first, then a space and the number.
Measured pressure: psi 850
